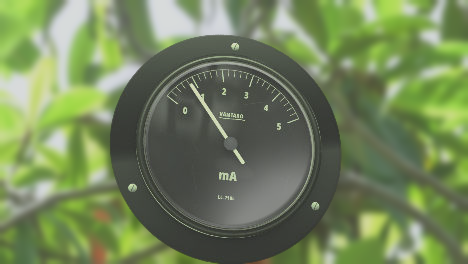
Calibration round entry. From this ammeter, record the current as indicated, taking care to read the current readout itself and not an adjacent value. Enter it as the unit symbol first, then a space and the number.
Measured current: mA 0.8
